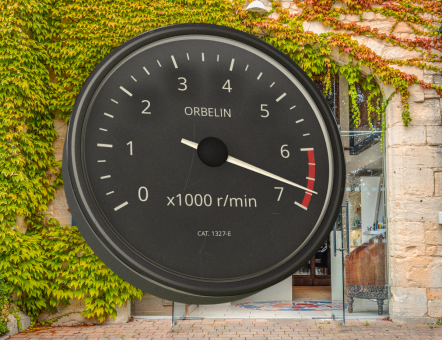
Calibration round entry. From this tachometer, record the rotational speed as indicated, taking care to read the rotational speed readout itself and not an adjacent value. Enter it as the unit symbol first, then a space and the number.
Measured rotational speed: rpm 6750
